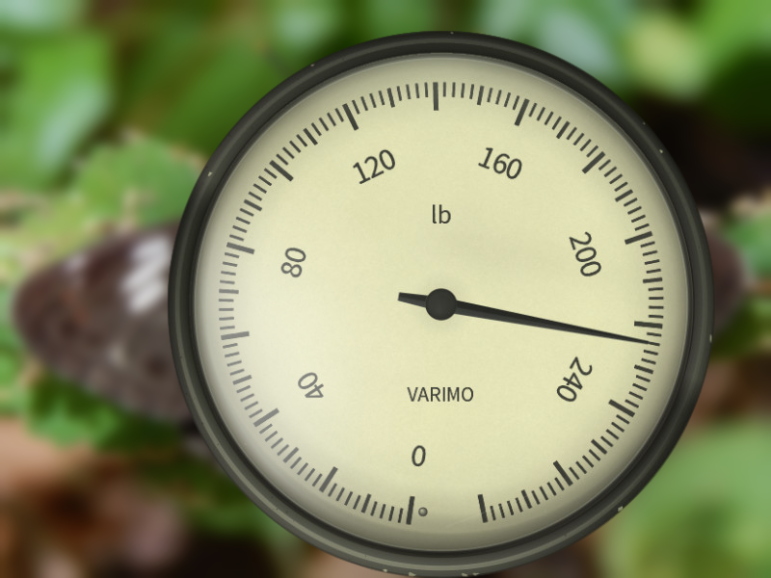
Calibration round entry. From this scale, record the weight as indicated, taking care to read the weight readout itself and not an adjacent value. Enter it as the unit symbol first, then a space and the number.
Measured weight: lb 224
